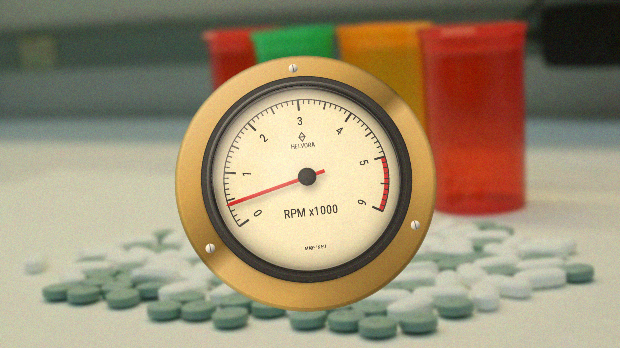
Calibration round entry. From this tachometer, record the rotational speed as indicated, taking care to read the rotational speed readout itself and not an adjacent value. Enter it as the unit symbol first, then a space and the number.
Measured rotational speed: rpm 400
